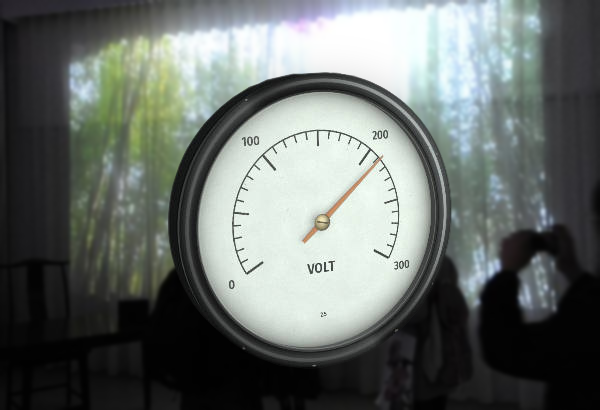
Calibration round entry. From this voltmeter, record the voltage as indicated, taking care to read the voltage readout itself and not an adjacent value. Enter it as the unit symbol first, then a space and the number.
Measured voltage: V 210
